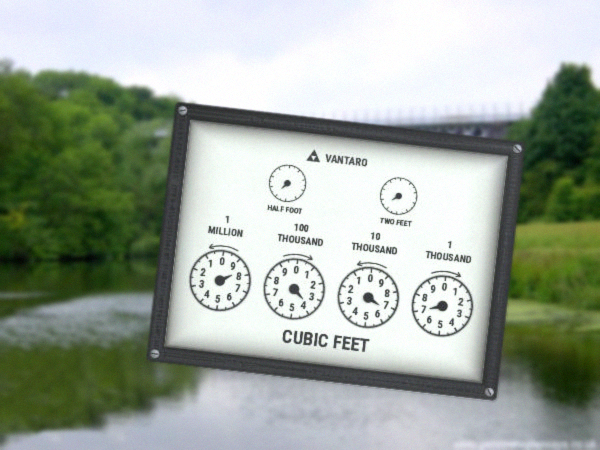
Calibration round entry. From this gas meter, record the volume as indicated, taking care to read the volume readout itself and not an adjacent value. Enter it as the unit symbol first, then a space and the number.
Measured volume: ft³ 836700
